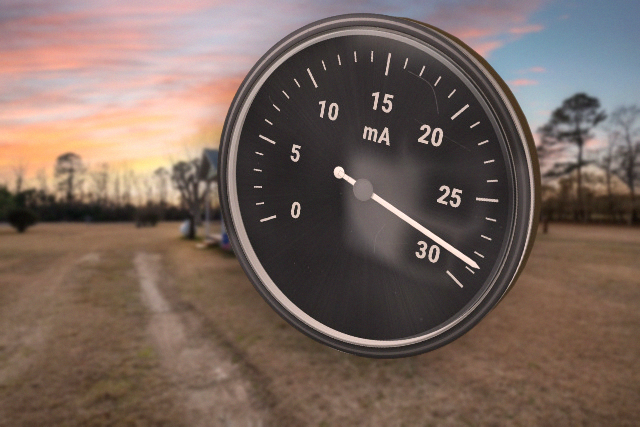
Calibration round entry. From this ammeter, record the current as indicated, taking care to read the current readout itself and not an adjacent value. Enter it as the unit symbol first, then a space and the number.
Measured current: mA 28.5
